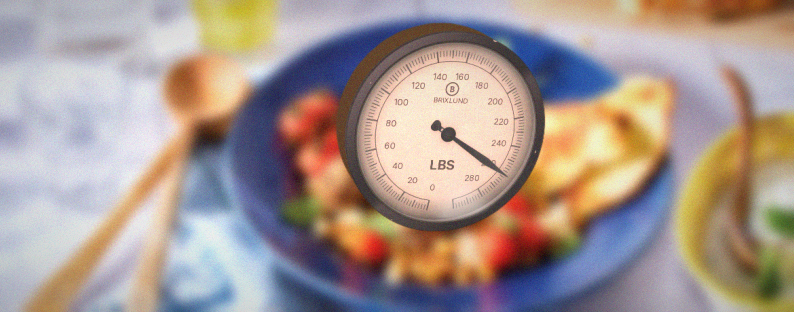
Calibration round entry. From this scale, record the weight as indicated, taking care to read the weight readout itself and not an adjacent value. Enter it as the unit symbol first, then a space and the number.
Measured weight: lb 260
